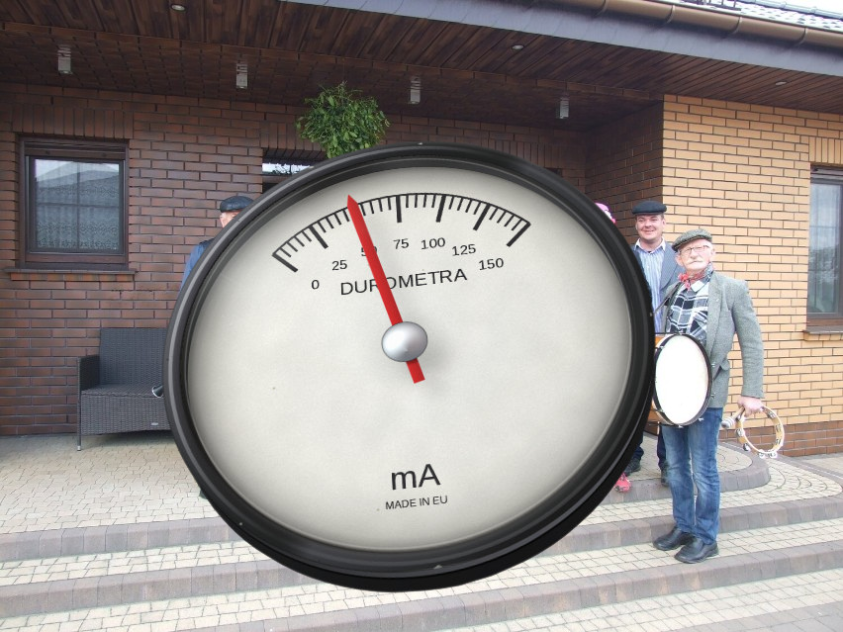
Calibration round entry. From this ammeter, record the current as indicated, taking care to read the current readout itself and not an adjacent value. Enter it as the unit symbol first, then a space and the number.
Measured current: mA 50
